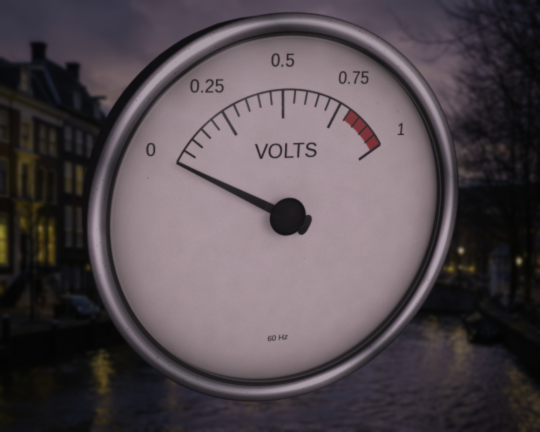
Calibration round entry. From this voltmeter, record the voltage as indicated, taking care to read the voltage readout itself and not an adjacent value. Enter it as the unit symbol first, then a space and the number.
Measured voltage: V 0
